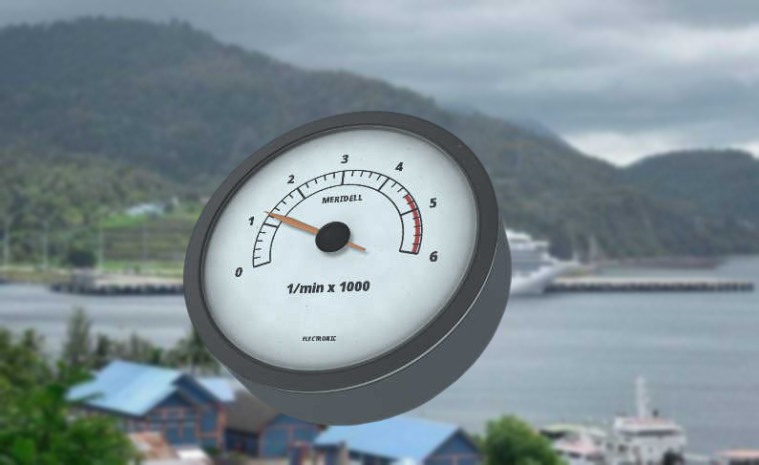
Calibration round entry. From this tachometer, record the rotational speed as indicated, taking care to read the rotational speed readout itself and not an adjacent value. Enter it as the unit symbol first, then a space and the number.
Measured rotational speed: rpm 1200
